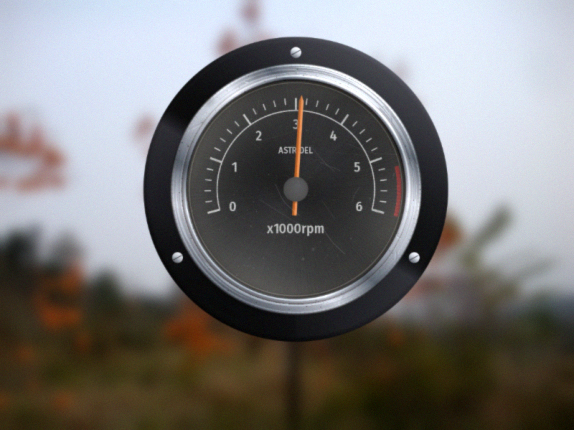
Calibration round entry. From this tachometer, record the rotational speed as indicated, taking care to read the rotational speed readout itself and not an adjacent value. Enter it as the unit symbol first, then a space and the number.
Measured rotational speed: rpm 3100
